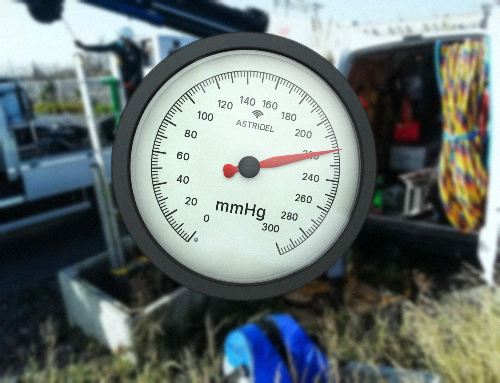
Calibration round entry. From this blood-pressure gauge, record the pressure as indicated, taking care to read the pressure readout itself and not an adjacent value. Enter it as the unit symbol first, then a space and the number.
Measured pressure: mmHg 220
